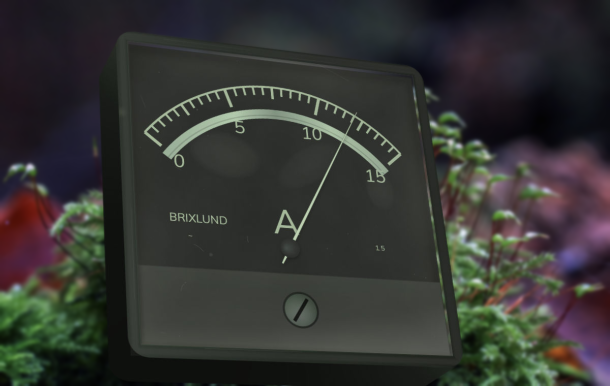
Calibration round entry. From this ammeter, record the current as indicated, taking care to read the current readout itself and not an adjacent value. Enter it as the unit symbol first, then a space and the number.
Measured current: A 12
